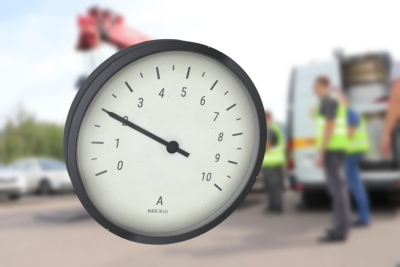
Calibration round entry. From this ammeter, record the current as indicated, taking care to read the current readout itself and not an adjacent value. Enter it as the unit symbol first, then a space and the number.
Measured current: A 2
